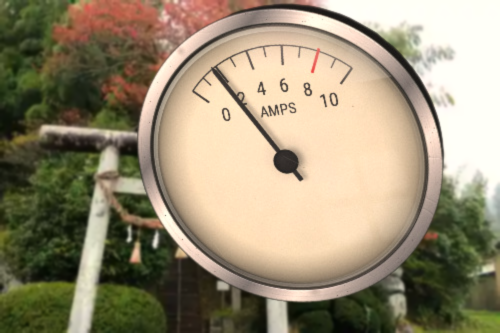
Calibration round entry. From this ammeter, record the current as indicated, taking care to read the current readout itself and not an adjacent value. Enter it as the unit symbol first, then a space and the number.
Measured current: A 2
